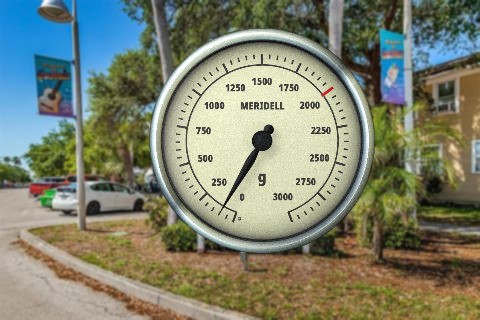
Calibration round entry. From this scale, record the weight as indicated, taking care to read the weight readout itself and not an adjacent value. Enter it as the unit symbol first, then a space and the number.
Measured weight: g 100
